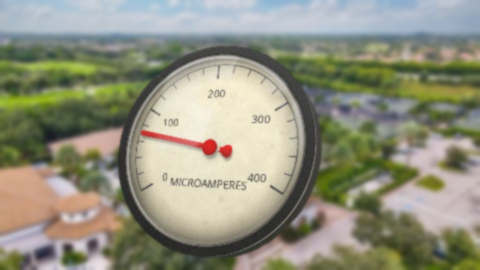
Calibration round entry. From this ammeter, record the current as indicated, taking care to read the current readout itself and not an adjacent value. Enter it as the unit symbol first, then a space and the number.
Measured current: µA 70
